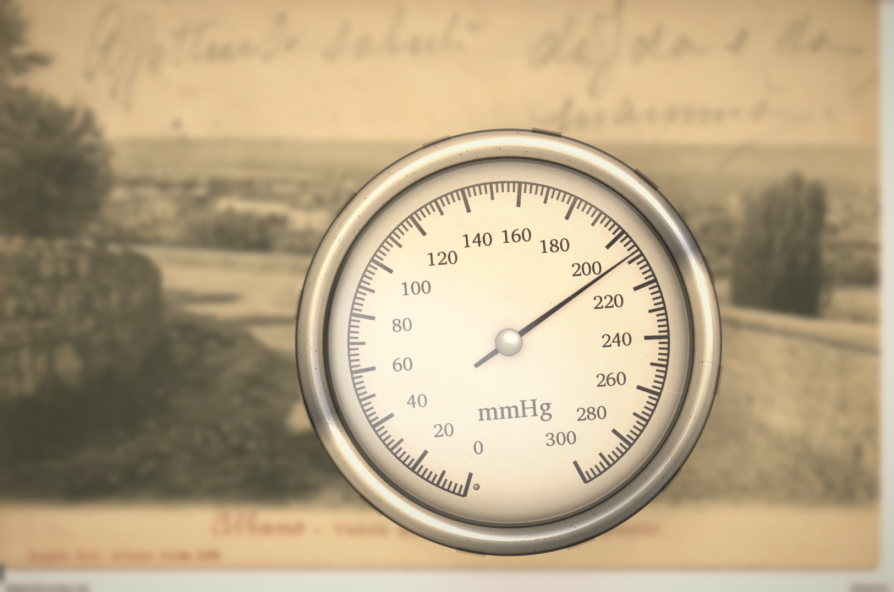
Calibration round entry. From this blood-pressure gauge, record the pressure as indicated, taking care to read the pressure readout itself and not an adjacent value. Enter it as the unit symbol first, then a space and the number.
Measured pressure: mmHg 208
